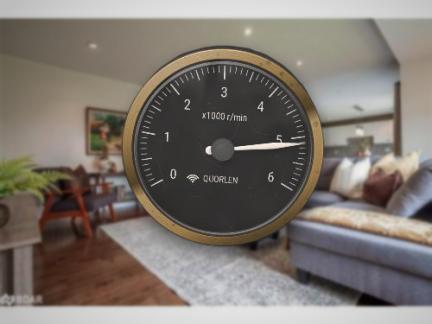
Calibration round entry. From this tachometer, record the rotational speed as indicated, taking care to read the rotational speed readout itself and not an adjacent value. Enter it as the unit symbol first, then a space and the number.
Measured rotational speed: rpm 5100
